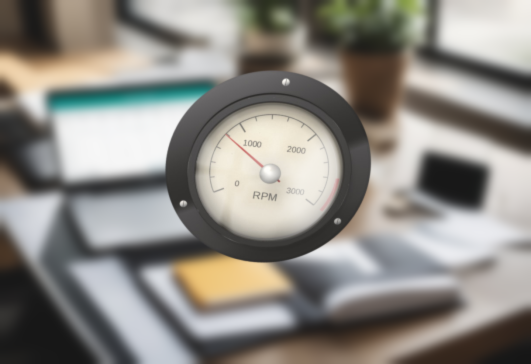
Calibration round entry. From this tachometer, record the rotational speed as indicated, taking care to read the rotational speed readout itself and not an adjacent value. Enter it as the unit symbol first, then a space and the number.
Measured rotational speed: rpm 800
